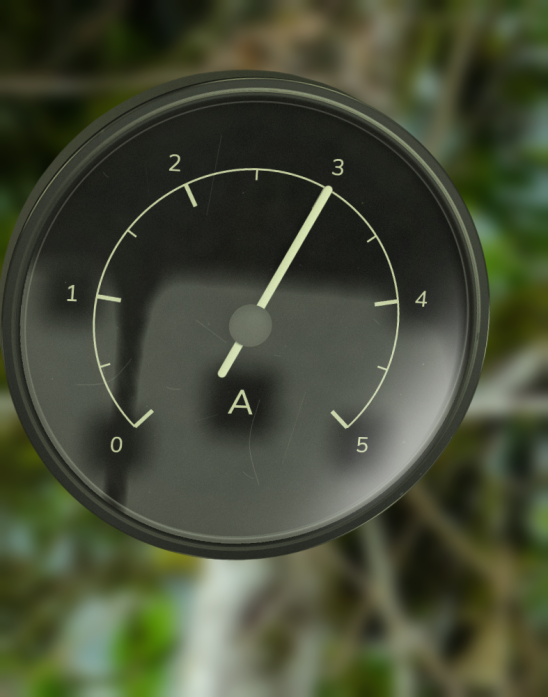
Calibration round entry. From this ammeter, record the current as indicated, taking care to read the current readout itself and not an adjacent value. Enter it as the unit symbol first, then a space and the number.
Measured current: A 3
